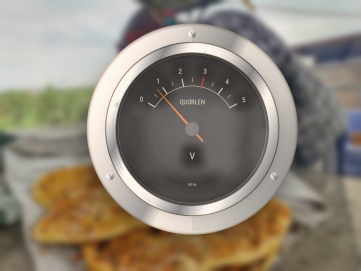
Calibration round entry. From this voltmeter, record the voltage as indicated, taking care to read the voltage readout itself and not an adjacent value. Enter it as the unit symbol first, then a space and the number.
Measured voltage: V 0.75
